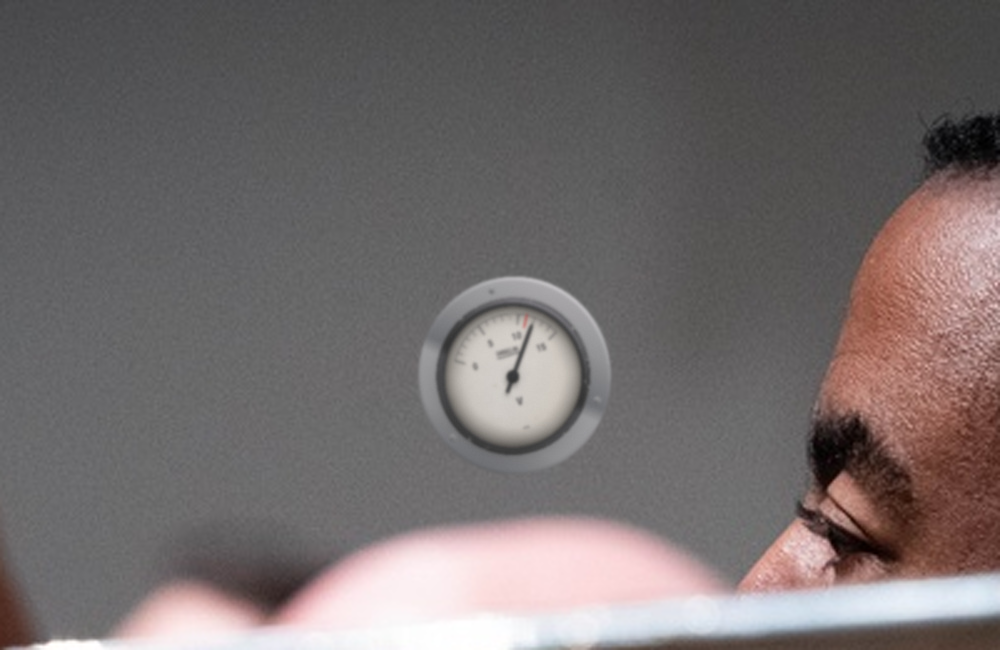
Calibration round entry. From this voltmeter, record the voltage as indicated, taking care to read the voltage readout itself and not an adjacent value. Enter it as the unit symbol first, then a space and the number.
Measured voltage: V 12
